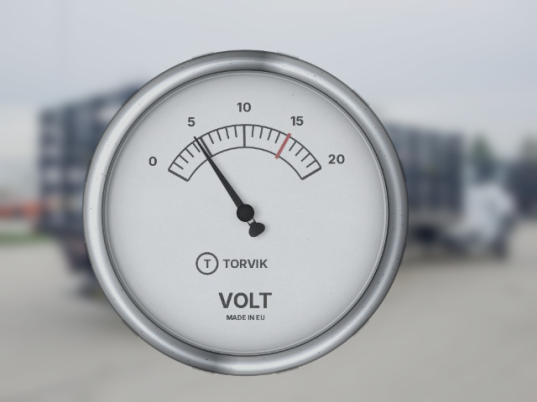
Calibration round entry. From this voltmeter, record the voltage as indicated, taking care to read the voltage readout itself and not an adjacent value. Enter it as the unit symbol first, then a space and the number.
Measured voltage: V 4.5
